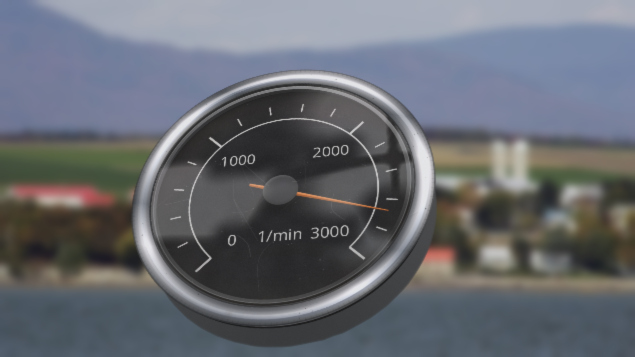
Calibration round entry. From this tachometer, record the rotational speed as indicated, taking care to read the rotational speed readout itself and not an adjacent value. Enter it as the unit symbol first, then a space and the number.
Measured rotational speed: rpm 2700
